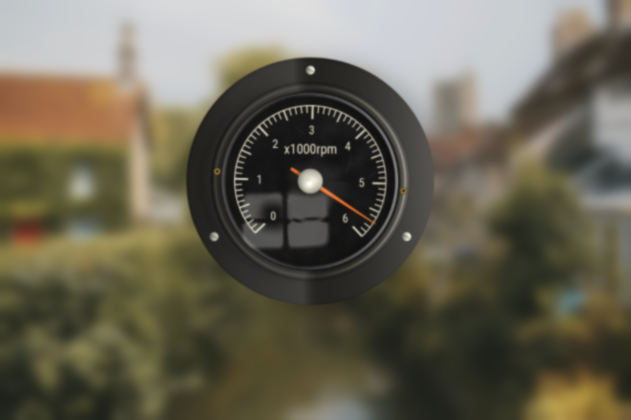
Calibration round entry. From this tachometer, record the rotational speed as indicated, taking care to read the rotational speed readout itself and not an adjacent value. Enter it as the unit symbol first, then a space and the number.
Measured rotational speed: rpm 5700
